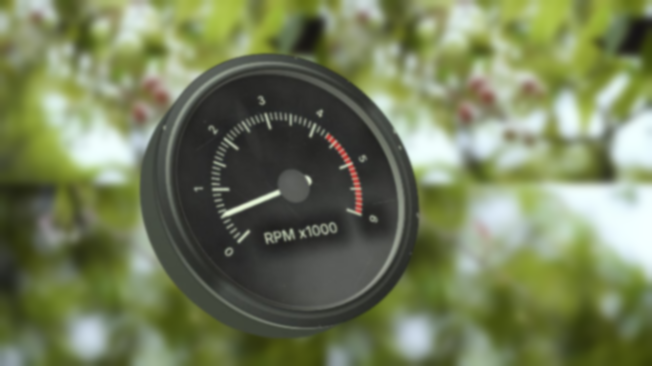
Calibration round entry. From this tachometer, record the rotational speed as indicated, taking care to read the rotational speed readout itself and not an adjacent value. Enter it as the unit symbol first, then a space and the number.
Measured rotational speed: rpm 500
